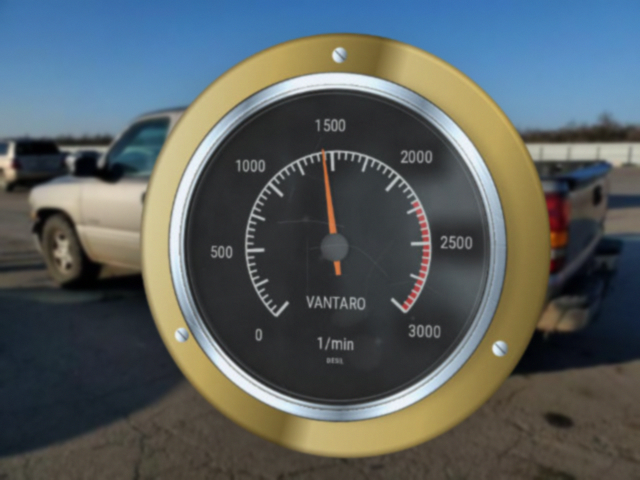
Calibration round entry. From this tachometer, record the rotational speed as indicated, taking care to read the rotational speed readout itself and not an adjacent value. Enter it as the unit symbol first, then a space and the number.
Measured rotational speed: rpm 1450
